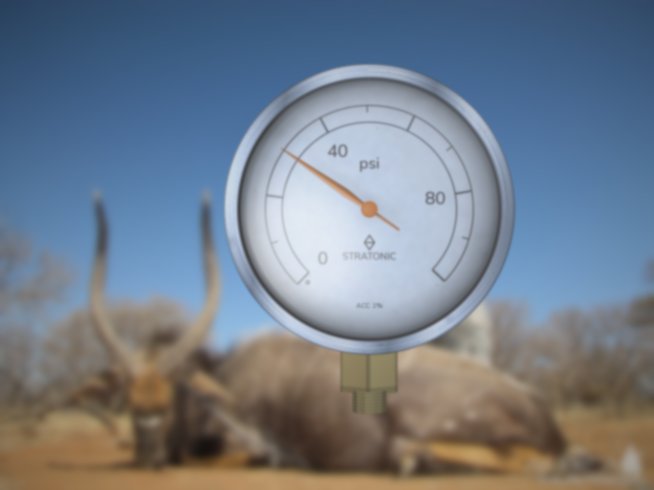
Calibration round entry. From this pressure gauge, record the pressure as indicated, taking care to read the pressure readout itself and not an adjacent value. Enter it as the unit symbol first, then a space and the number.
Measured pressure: psi 30
